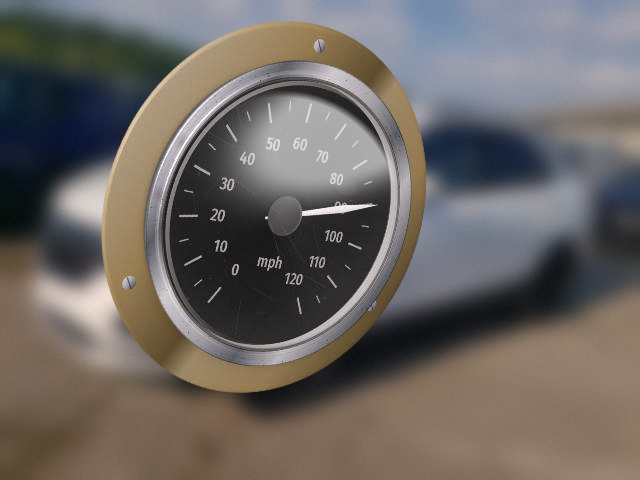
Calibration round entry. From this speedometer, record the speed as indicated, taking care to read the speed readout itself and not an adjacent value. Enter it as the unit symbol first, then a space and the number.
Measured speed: mph 90
